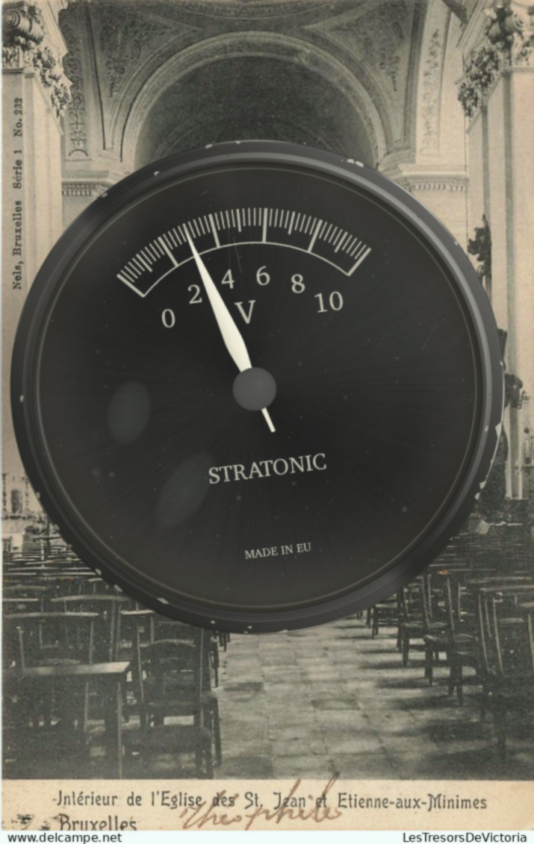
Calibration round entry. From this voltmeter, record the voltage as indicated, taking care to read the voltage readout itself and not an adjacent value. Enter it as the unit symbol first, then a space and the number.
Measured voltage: V 3
